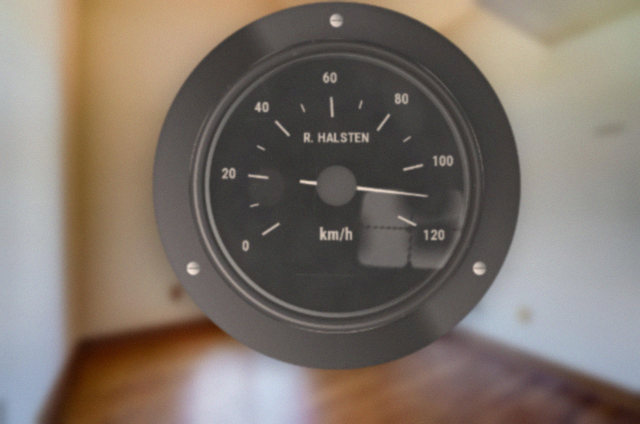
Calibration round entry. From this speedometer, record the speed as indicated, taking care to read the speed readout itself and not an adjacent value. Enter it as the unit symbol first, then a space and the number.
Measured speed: km/h 110
